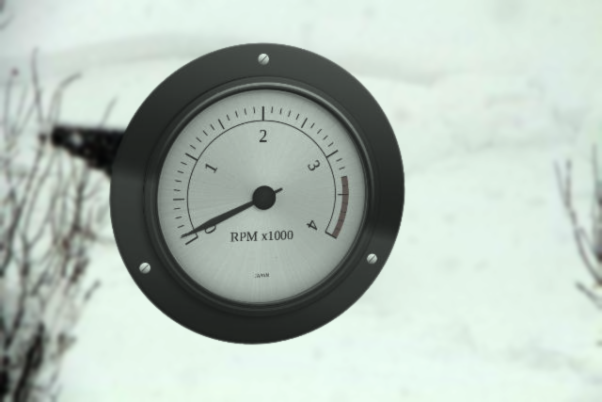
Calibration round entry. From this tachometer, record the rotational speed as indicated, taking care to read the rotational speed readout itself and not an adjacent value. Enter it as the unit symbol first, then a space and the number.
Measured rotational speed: rpm 100
